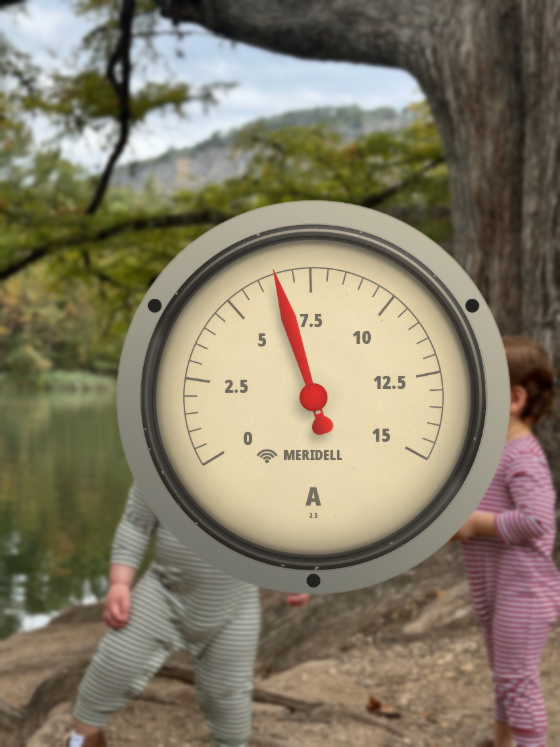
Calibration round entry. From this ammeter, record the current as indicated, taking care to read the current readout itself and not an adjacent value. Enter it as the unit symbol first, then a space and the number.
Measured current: A 6.5
